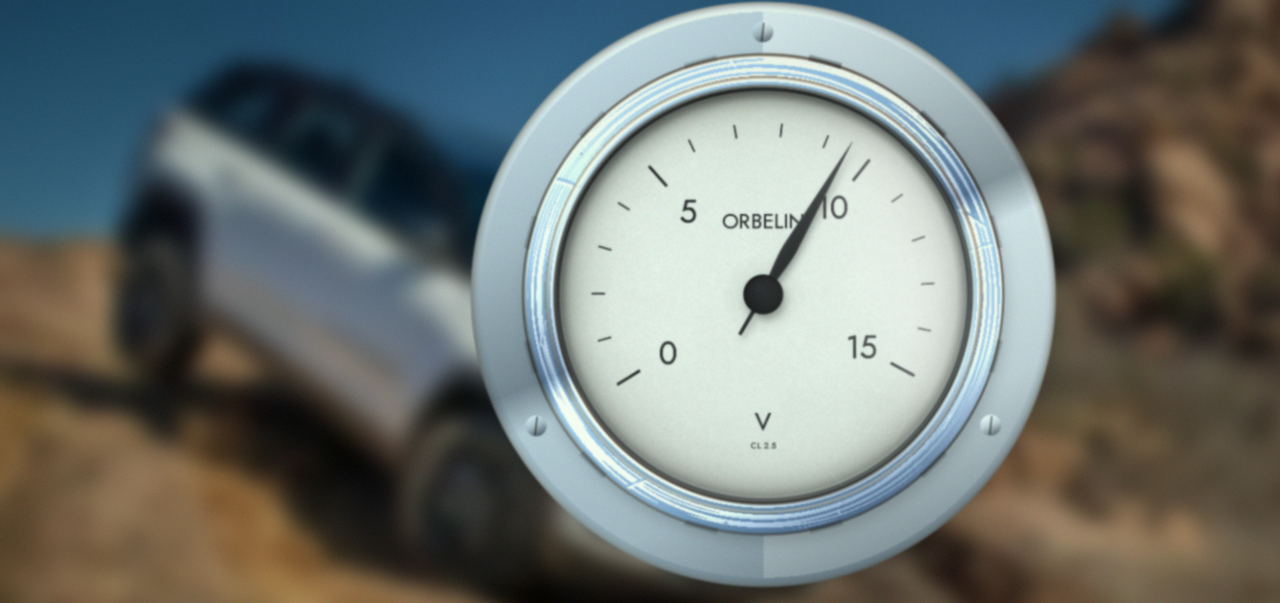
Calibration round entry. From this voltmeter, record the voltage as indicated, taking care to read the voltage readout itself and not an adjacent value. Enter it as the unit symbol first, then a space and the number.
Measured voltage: V 9.5
